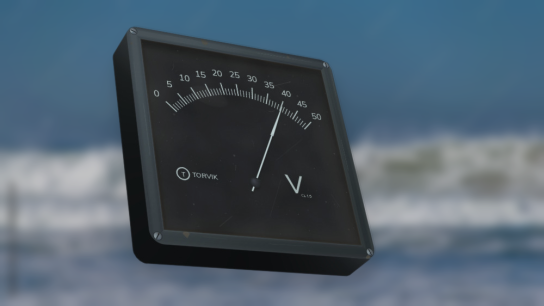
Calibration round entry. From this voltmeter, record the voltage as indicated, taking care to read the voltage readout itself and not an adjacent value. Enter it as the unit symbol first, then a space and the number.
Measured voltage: V 40
